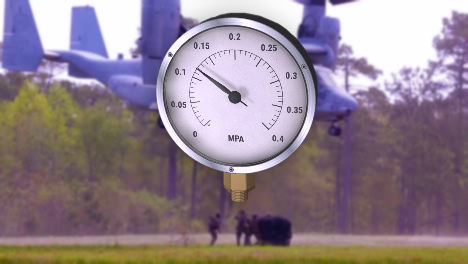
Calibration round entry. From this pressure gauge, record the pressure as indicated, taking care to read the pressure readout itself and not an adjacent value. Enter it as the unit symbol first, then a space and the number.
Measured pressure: MPa 0.12
